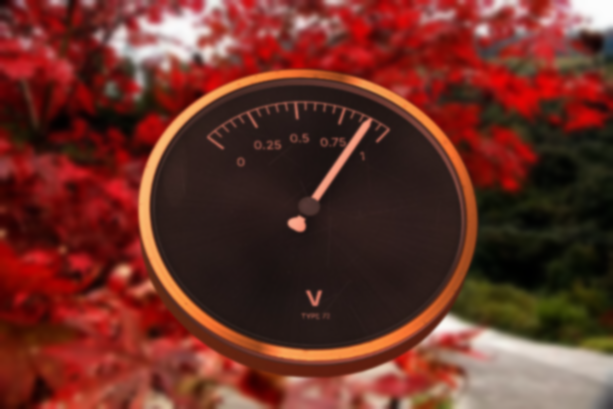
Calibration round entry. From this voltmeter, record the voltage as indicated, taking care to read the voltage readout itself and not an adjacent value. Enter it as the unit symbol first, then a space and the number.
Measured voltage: V 0.9
